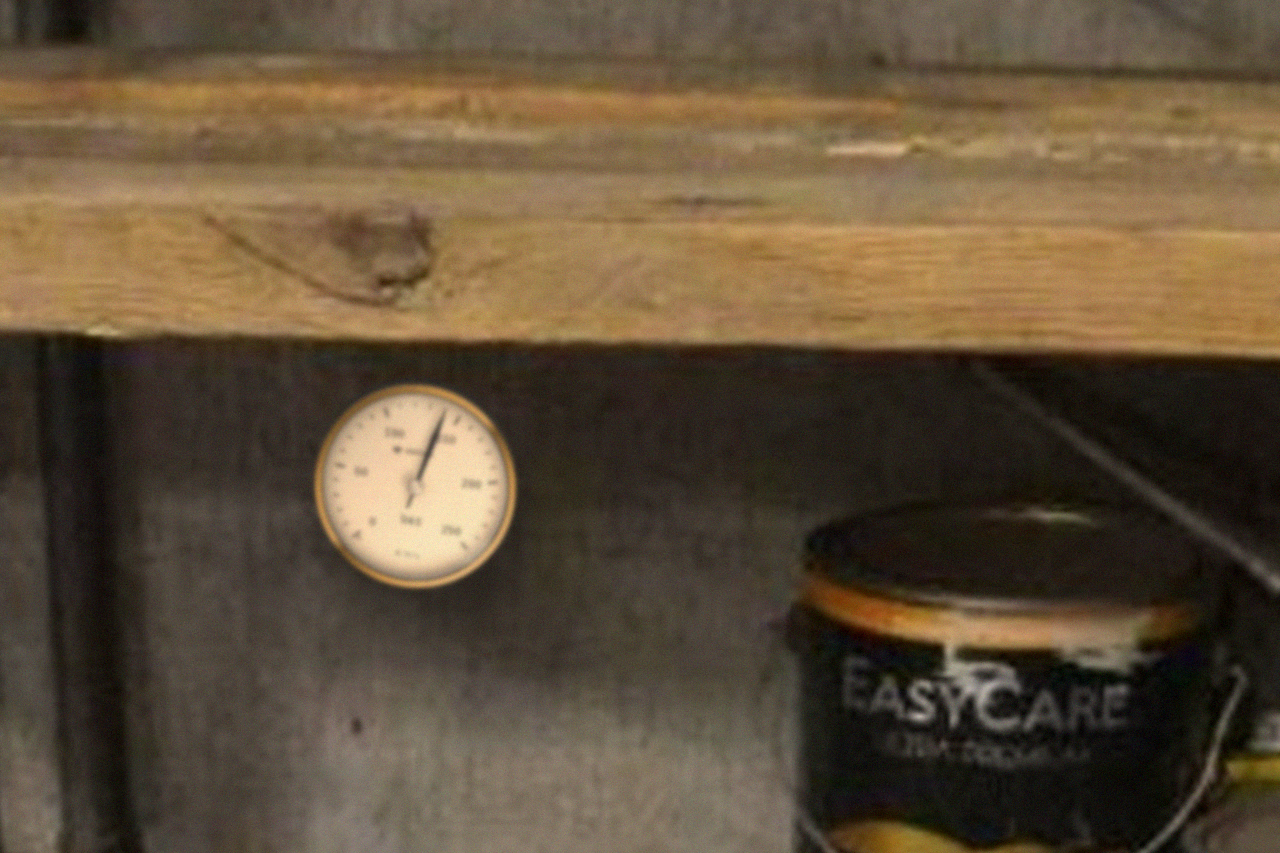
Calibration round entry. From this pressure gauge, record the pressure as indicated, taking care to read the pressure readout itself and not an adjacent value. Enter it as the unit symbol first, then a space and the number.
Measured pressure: bar 140
